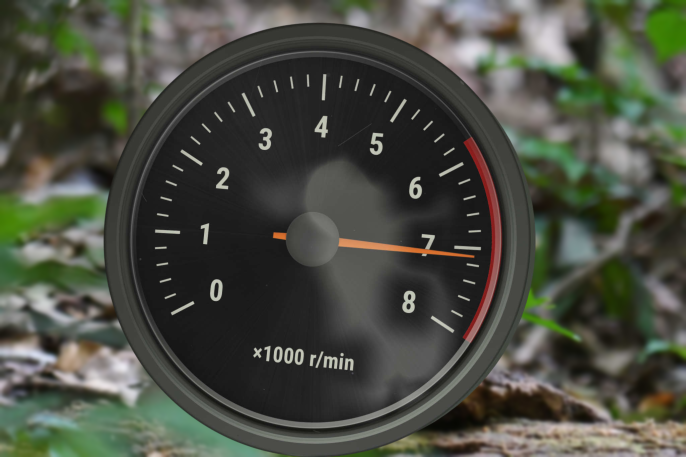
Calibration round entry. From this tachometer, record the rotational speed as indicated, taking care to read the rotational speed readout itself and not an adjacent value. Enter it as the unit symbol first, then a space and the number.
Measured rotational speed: rpm 7100
